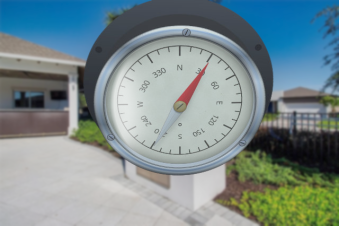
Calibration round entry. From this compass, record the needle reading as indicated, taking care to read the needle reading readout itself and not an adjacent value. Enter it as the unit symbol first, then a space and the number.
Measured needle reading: ° 30
